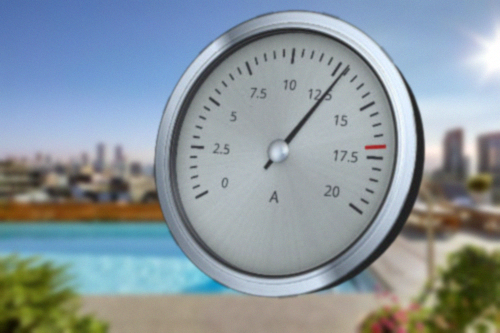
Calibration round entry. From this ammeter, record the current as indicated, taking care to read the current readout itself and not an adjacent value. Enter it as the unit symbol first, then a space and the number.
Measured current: A 13
